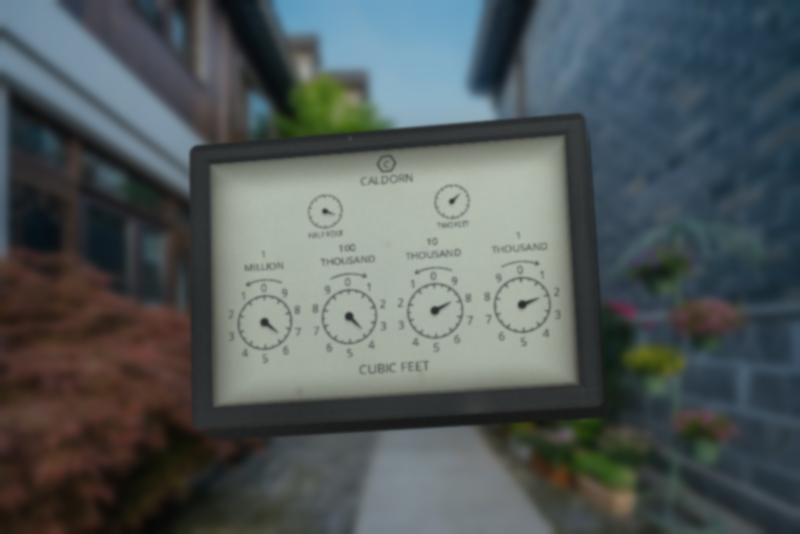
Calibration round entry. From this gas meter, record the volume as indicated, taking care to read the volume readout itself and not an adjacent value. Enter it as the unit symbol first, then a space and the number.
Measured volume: ft³ 638200
